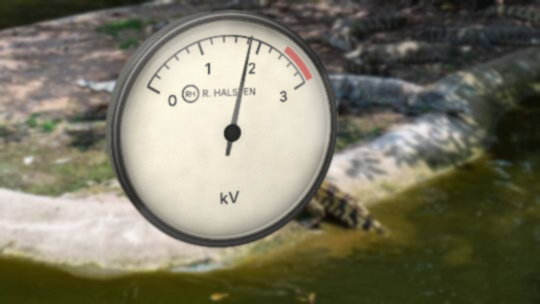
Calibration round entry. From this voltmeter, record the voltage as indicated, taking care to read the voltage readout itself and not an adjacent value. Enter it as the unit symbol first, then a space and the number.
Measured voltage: kV 1.8
